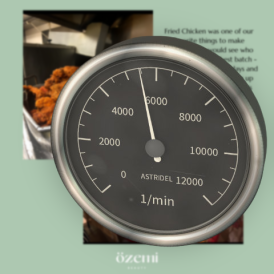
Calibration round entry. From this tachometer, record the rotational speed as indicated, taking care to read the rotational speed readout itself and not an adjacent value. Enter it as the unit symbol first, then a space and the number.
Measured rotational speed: rpm 5500
